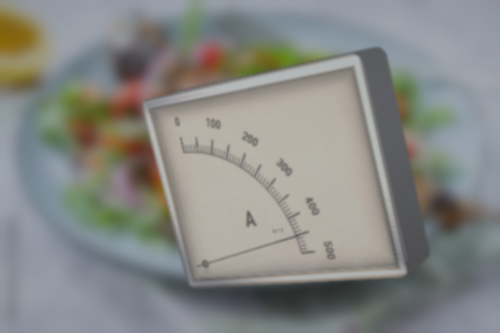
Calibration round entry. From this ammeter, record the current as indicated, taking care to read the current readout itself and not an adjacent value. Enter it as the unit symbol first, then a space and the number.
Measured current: A 450
